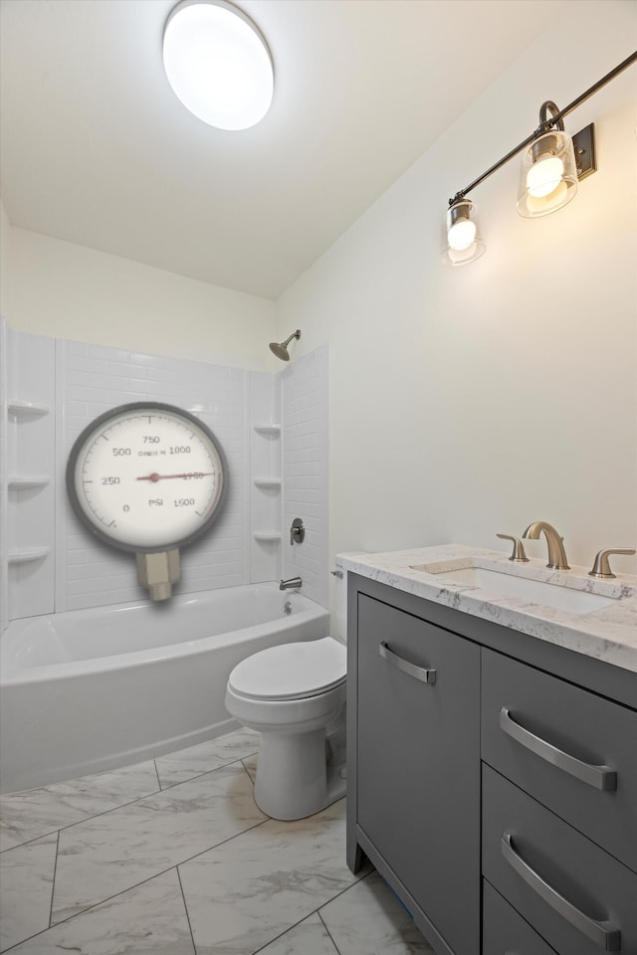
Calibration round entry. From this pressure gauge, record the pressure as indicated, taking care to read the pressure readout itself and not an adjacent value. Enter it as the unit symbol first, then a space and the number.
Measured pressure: psi 1250
